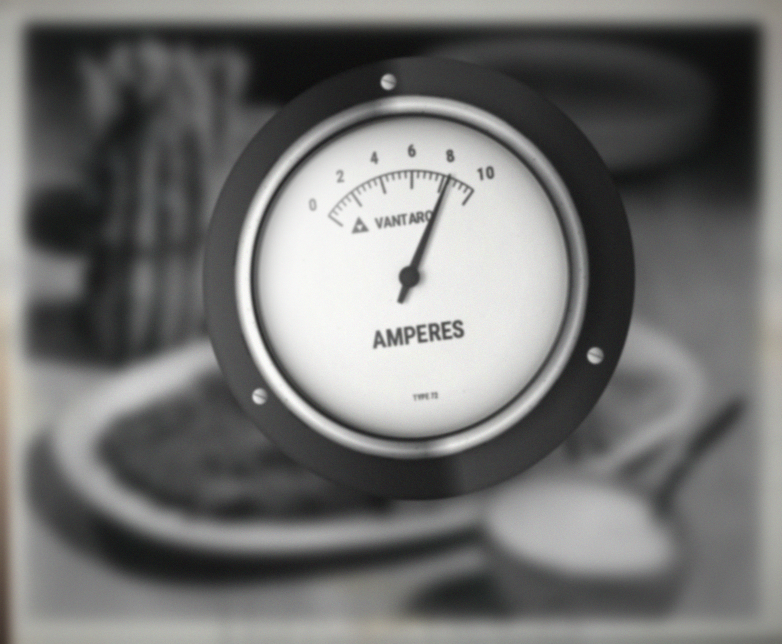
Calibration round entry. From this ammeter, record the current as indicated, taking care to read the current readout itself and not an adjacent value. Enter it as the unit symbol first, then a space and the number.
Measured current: A 8.4
